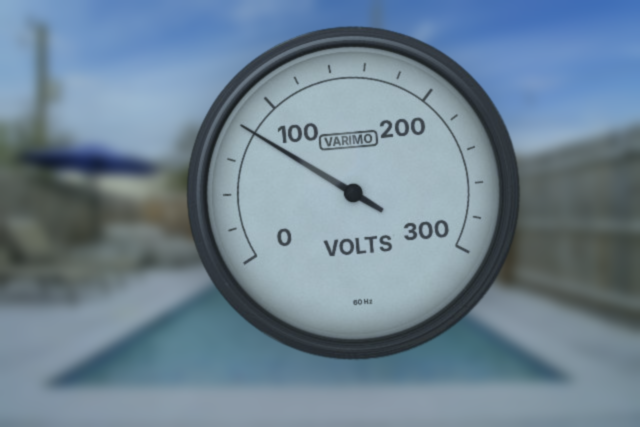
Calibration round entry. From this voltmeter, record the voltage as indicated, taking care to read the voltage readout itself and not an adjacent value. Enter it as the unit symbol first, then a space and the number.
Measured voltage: V 80
